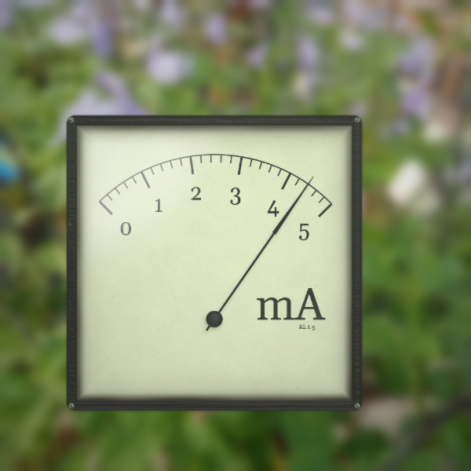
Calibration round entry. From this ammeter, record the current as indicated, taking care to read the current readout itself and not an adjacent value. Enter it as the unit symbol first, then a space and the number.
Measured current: mA 4.4
